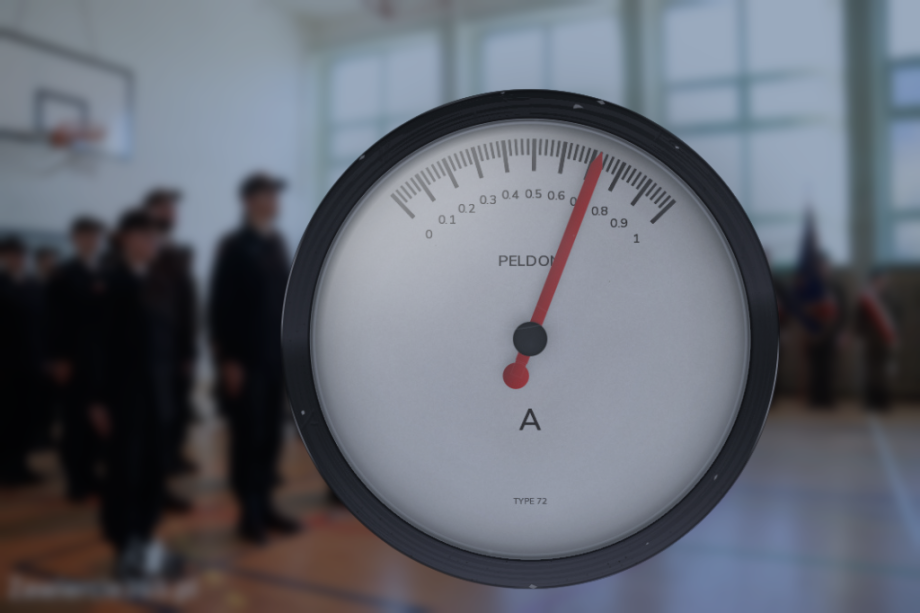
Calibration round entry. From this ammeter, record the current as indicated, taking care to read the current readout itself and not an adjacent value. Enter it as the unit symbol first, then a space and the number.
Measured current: A 0.72
